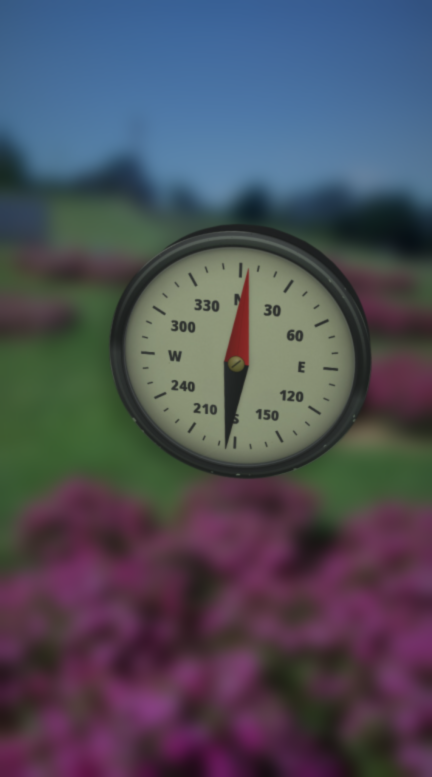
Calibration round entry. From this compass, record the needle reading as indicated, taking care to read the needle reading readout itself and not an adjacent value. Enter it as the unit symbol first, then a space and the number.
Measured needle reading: ° 5
